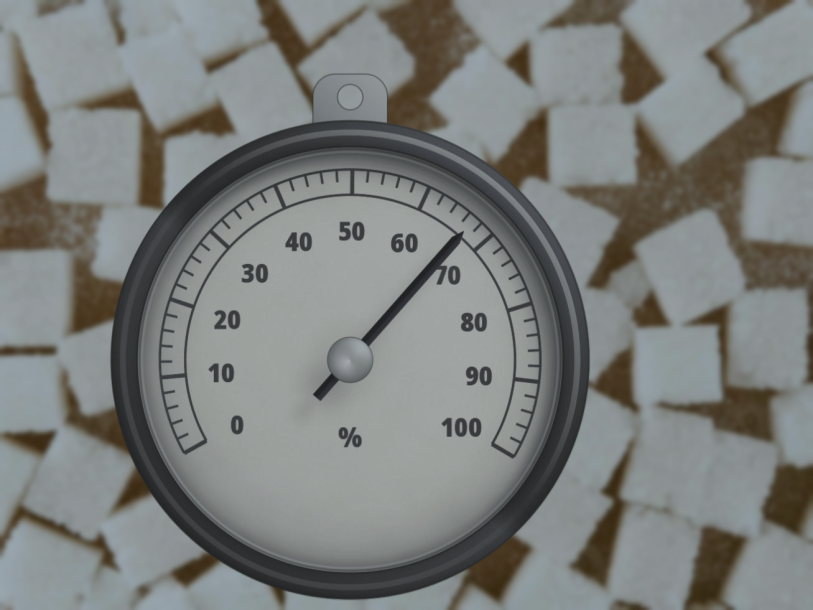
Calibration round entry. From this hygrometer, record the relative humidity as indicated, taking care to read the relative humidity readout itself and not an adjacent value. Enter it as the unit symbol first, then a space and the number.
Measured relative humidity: % 67
